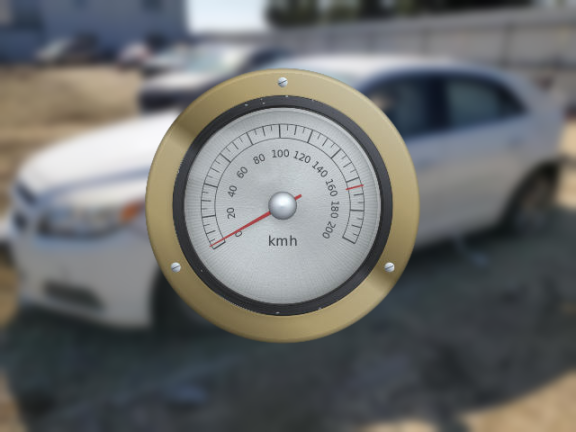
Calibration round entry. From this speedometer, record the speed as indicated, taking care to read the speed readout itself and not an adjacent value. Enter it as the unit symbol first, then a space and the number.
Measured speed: km/h 2.5
